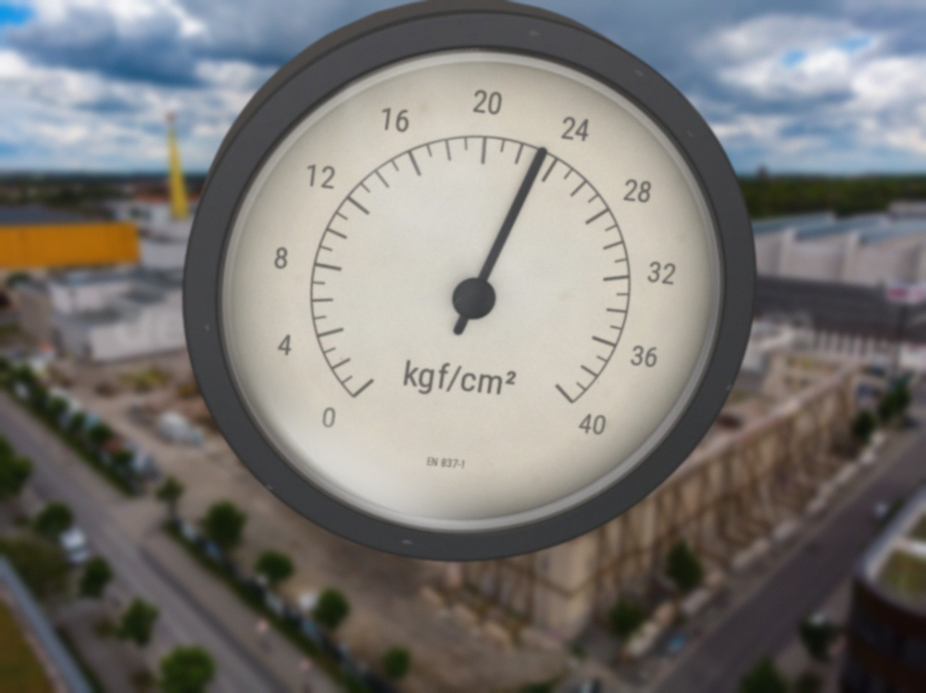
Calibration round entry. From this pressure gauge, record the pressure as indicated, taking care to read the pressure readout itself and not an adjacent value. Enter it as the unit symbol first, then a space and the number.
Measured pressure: kg/cm² 23
